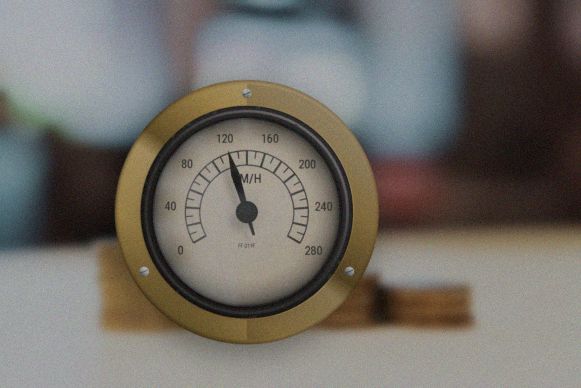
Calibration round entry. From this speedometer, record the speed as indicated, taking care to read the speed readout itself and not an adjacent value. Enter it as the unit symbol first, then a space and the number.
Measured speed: km/h 120
